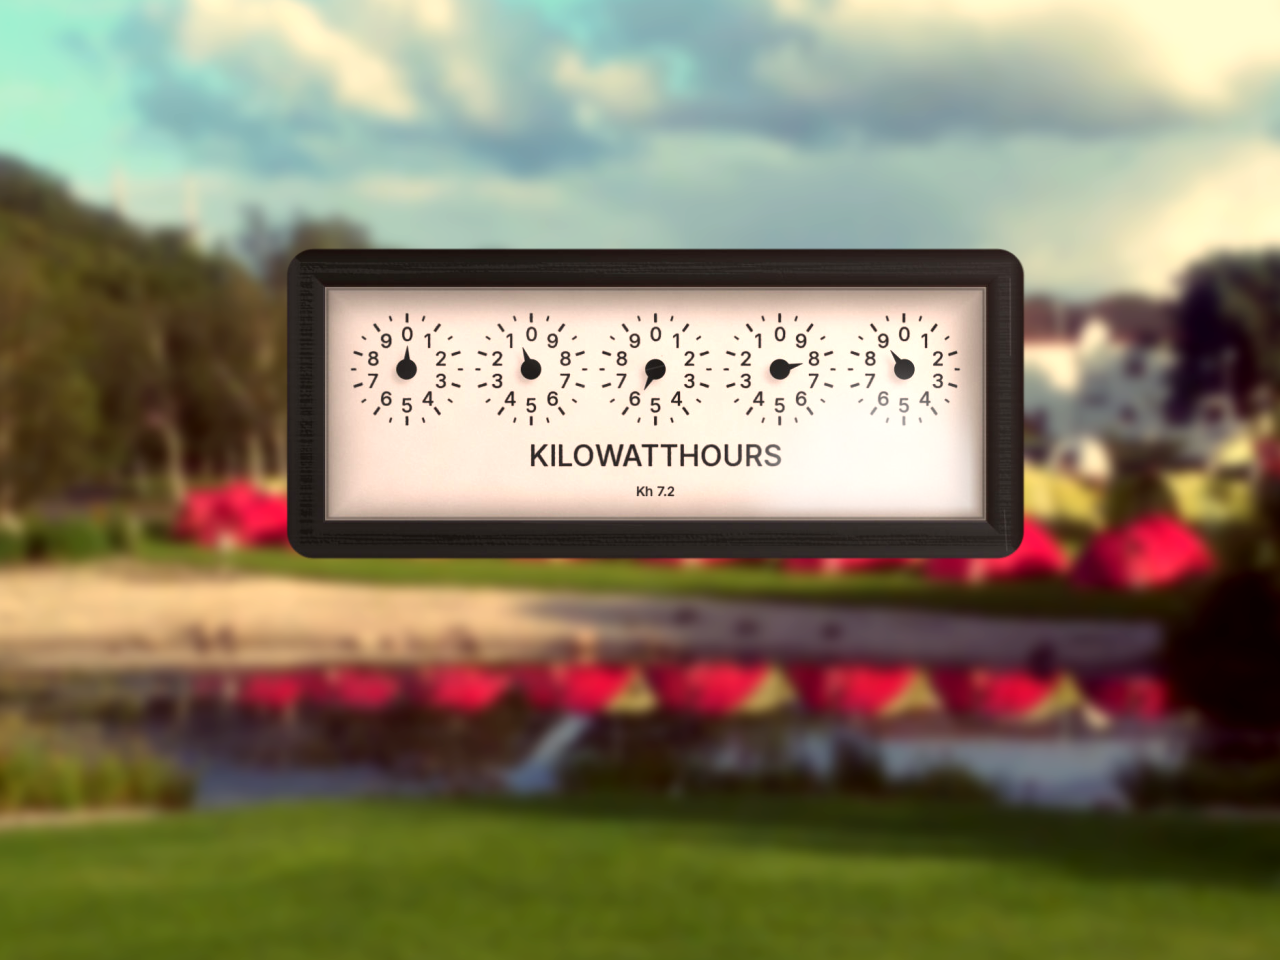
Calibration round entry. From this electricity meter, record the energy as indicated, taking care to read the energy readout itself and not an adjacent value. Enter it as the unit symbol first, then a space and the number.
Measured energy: kWh 579
